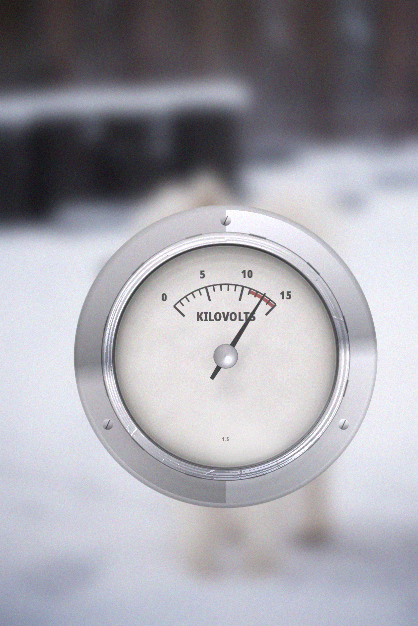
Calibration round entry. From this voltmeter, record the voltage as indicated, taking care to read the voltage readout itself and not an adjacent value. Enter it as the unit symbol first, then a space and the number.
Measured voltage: kV 13
